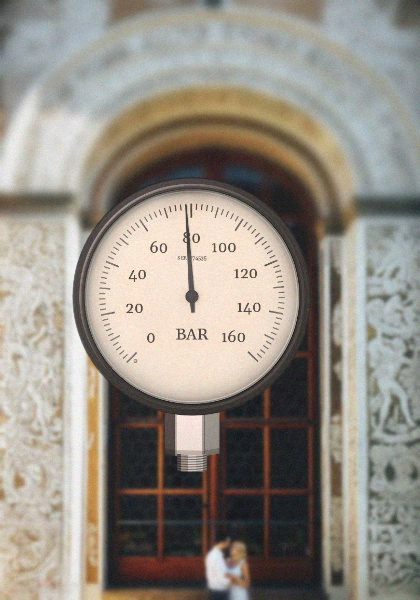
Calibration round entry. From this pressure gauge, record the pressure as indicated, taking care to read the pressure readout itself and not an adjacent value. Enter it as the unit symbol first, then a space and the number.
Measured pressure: bar 78
